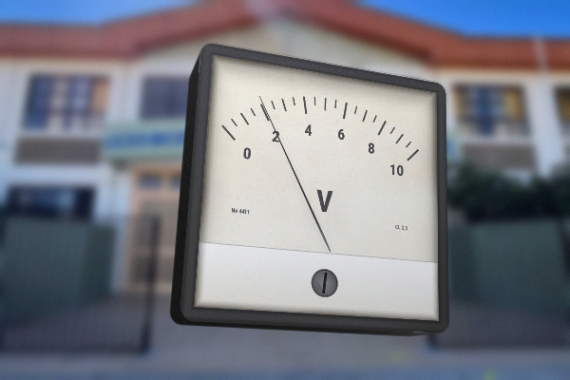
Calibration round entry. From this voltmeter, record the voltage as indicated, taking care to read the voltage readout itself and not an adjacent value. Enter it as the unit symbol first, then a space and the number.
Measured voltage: V 2
